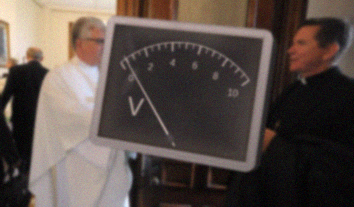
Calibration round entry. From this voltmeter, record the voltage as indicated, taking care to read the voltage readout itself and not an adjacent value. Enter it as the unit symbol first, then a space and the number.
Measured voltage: V 0.5
